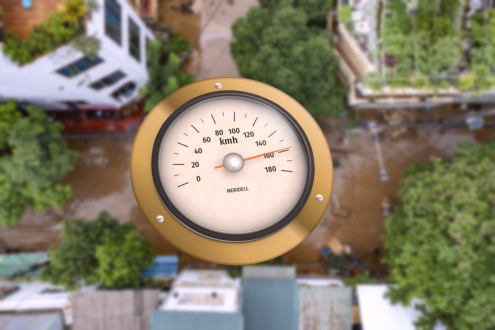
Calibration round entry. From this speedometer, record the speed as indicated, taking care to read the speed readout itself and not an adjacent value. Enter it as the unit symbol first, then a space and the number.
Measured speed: km/h 160
